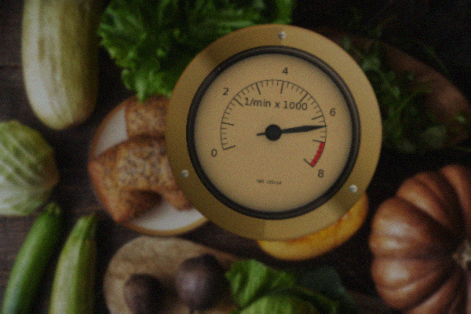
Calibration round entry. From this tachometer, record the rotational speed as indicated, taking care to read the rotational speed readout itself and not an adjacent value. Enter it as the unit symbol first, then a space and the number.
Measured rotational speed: rpm 6400
